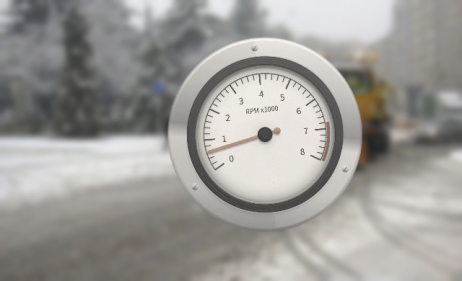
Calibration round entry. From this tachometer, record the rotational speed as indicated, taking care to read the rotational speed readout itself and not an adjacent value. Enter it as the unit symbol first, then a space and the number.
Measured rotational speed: rpm 600
